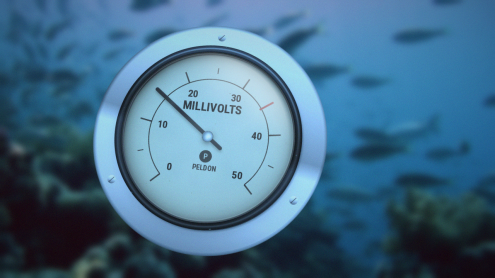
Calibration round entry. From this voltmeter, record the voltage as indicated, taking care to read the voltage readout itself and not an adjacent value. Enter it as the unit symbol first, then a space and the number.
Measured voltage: mV 15
